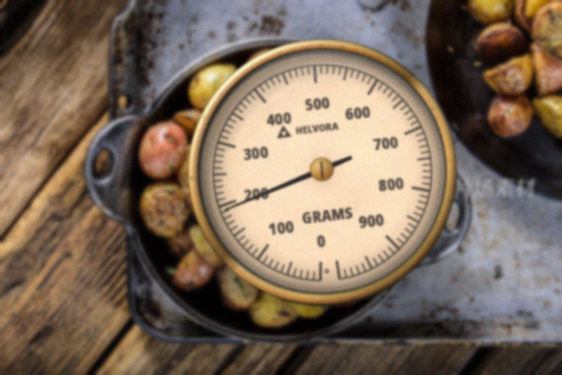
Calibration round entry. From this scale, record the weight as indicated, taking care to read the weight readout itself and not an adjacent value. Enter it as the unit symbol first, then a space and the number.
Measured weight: g 190
